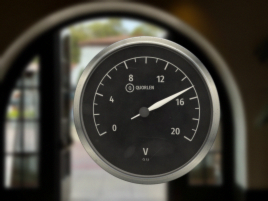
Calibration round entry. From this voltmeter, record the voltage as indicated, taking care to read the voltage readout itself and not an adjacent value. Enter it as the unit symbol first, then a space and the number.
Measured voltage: V 15
